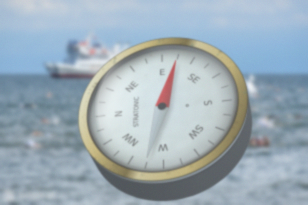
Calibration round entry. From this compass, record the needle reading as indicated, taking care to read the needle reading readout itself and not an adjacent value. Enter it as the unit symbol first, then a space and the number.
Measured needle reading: ° 105
